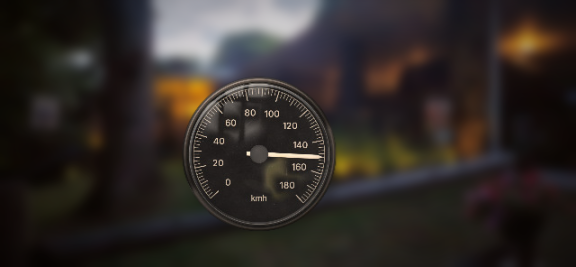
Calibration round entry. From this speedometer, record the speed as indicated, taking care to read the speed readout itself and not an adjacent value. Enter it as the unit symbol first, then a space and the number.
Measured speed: km/h 150
